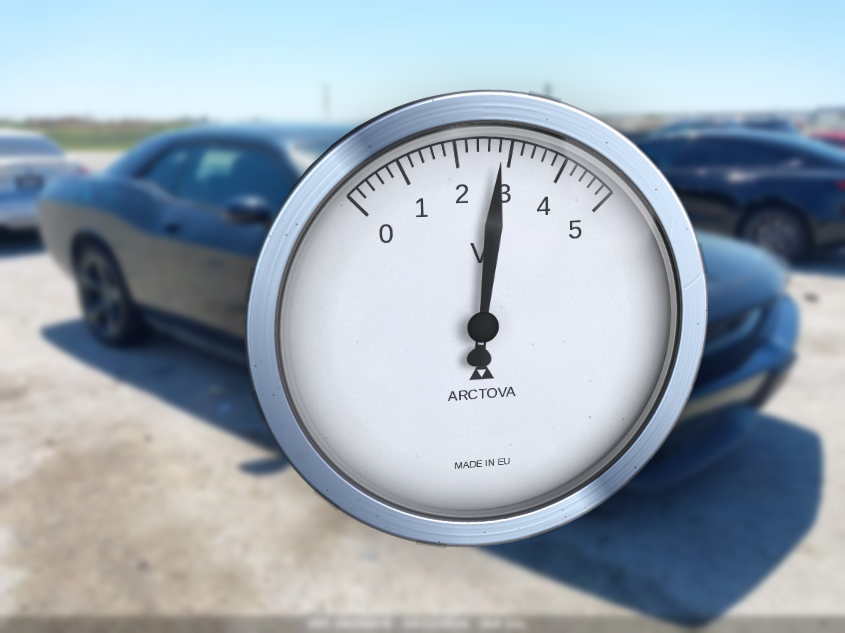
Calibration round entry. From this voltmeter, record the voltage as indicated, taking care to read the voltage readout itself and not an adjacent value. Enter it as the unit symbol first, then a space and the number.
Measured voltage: V 2.8
